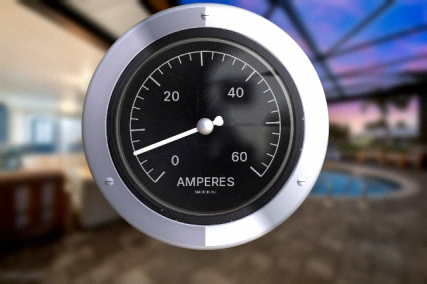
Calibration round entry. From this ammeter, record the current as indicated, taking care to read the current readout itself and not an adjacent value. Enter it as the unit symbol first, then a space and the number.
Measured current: A 6
